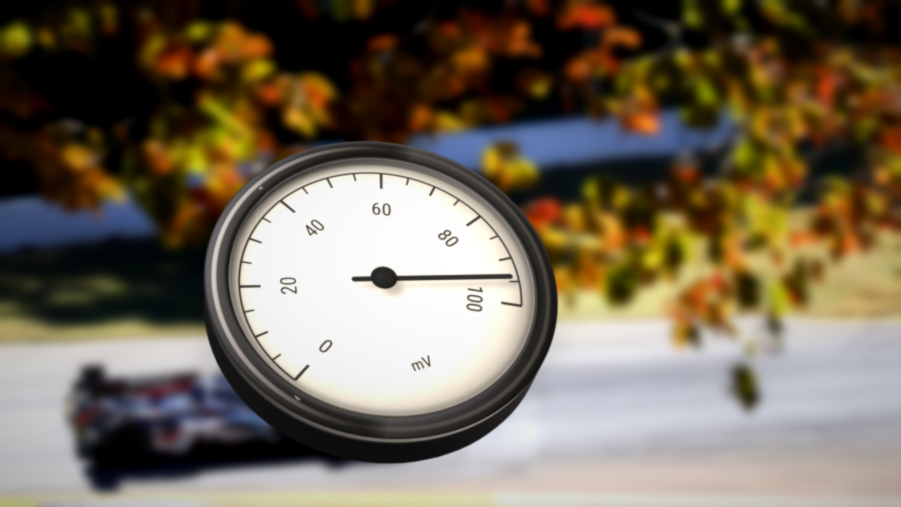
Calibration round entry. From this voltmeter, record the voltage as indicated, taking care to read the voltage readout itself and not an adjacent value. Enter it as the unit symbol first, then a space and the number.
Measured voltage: mV 95
